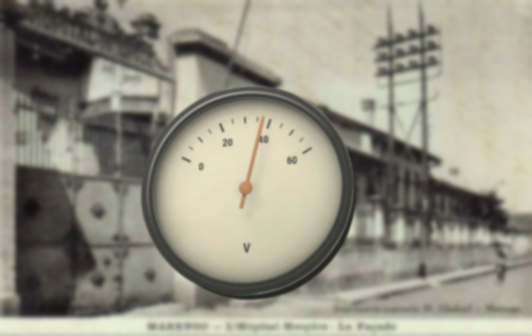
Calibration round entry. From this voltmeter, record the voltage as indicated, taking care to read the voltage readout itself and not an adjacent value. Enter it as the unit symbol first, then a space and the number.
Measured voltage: V 37.5
